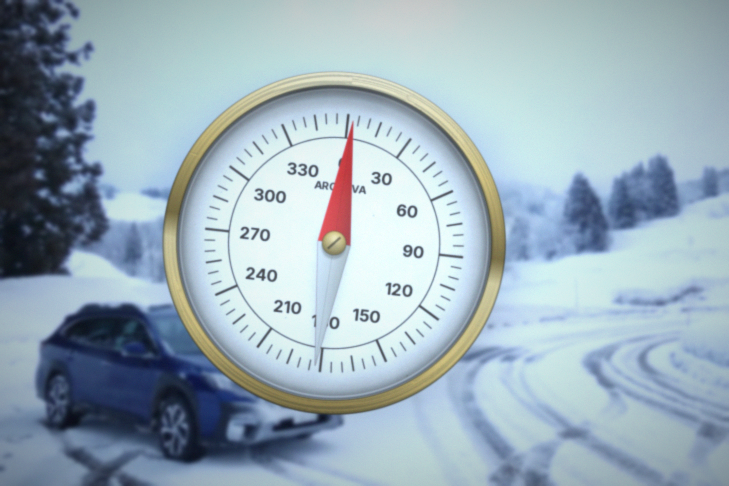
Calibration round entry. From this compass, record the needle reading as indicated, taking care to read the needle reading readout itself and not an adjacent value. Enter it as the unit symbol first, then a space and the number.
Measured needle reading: ° 2.5
